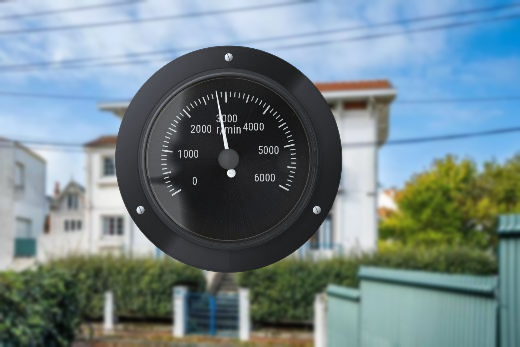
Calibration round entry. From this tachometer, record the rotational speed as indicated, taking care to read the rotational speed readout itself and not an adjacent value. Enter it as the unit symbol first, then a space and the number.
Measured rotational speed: rpm 2800
